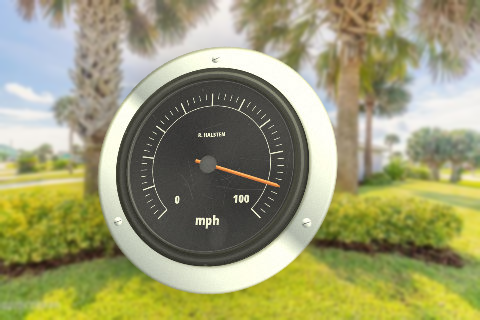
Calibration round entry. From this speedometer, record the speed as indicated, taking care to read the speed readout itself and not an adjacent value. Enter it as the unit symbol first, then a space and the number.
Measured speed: mph 90
